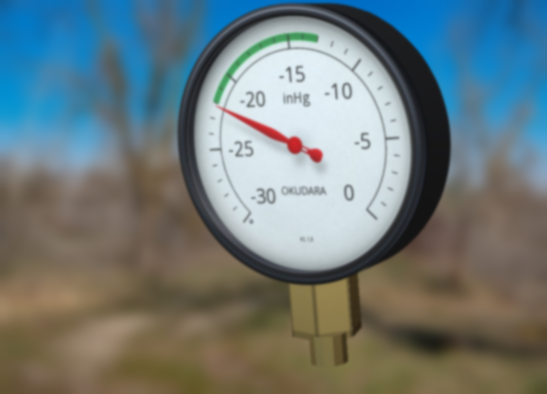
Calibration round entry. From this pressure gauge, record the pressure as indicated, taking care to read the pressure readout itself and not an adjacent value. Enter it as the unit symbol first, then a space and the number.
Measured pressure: inHg -22
